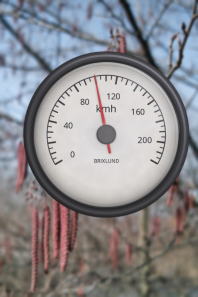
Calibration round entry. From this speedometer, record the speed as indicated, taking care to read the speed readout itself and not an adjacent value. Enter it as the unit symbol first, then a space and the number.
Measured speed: km/h 100
